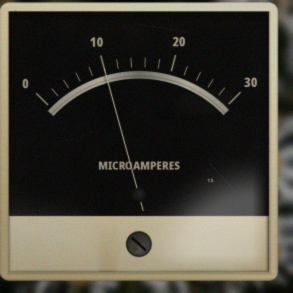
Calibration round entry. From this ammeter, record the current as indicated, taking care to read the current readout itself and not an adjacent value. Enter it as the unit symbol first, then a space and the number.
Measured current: µA 10
